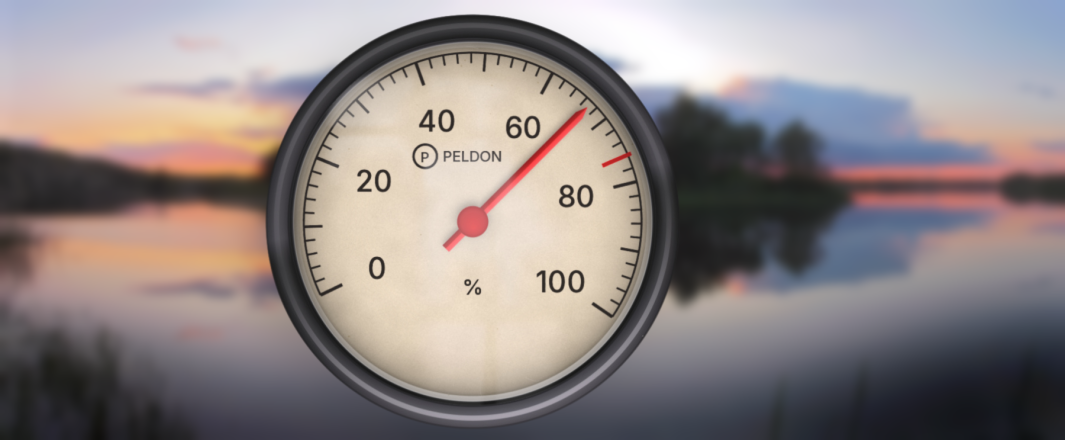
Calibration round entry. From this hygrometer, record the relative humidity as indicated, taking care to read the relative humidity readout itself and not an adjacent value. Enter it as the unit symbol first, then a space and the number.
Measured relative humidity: % 67
